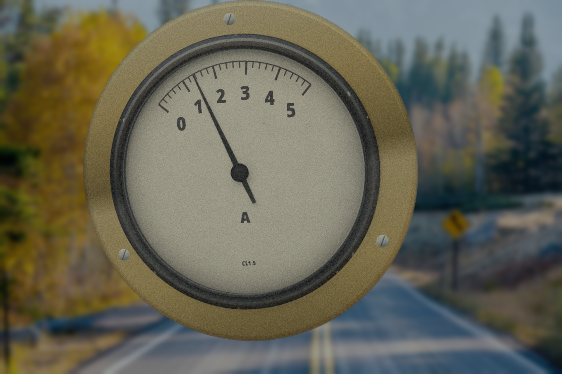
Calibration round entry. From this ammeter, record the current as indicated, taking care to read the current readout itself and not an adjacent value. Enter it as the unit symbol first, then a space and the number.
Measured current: A 1.4
